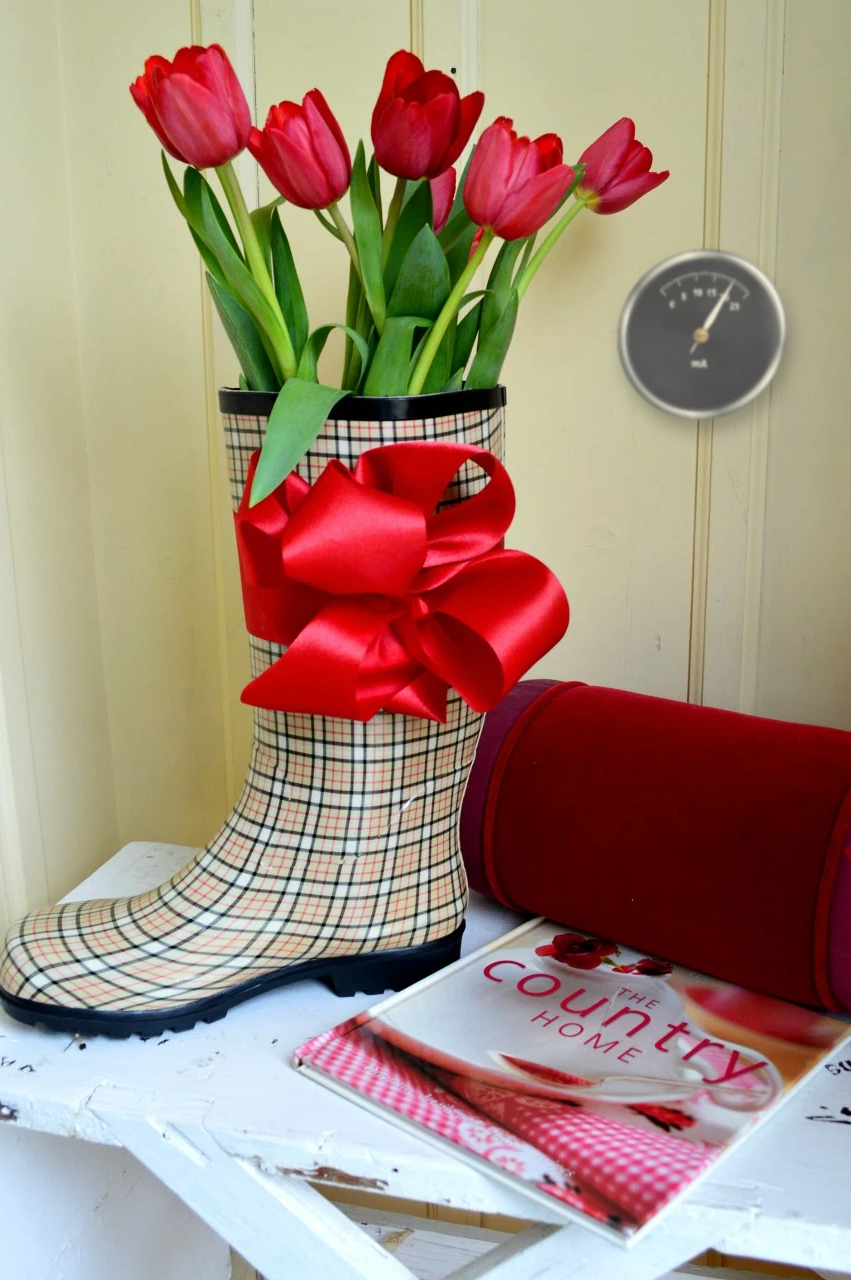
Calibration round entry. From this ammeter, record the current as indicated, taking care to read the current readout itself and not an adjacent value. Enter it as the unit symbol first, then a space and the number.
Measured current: mA 20
